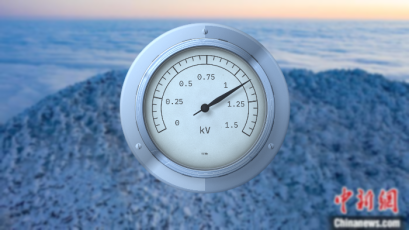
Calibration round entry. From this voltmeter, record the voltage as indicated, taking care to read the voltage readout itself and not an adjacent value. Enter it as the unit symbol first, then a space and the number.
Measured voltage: kV 1.1
